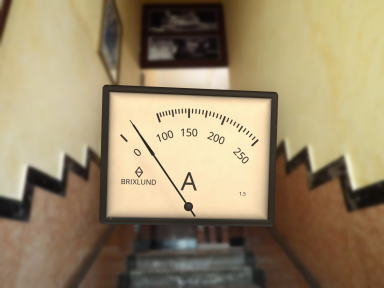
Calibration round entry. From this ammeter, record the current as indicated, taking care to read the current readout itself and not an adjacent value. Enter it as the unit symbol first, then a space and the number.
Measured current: A 50
